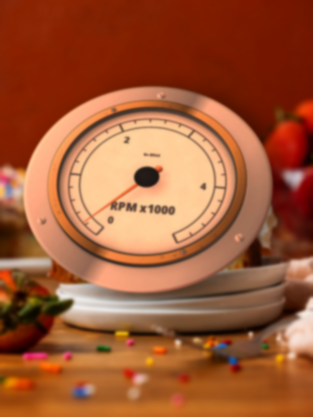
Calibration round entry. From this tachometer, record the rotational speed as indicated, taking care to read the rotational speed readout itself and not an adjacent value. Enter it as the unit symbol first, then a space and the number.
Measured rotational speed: rpm 200
